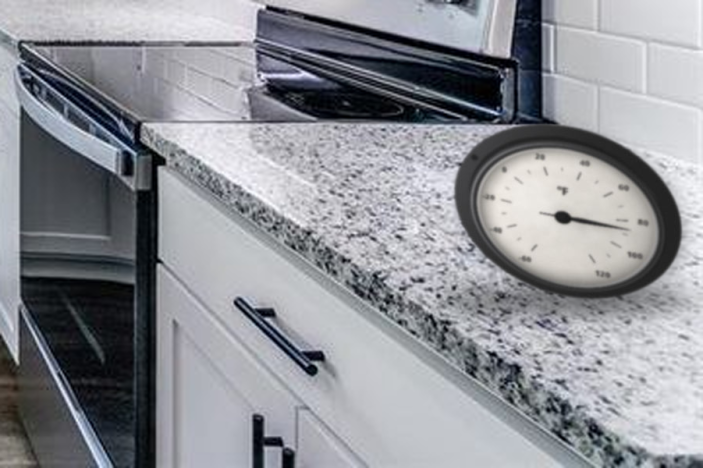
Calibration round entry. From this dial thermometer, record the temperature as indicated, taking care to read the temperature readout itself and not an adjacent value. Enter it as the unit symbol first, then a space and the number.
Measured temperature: °F 85
